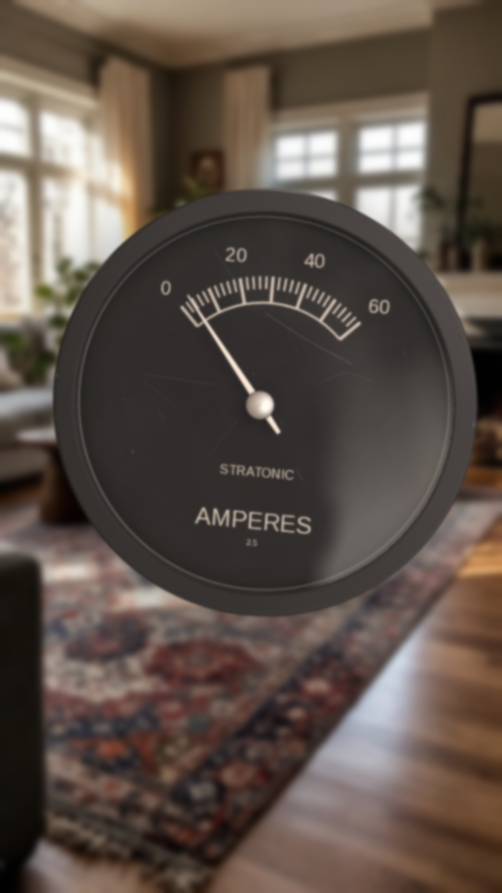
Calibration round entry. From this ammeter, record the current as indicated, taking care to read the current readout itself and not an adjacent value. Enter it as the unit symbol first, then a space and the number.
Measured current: A 4
